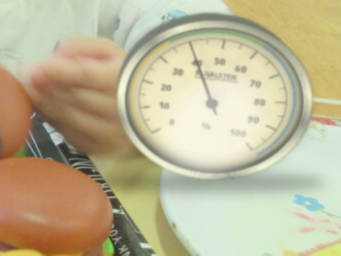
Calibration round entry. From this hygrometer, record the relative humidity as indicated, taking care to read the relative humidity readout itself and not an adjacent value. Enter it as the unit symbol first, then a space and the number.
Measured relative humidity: % 40
